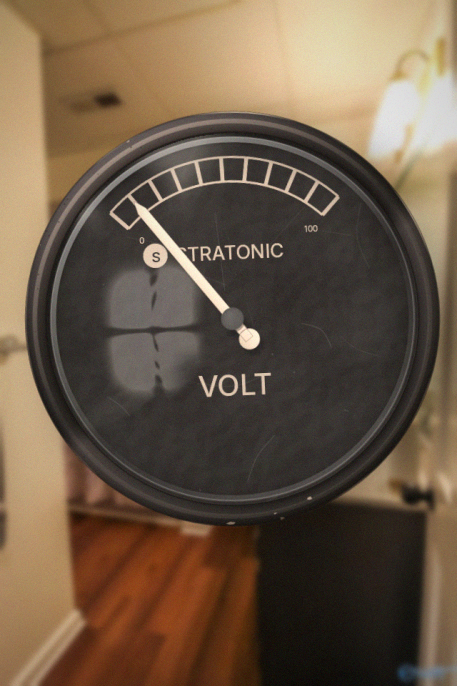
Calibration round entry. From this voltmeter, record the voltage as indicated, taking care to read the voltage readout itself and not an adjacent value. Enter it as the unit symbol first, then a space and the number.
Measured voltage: V 10
